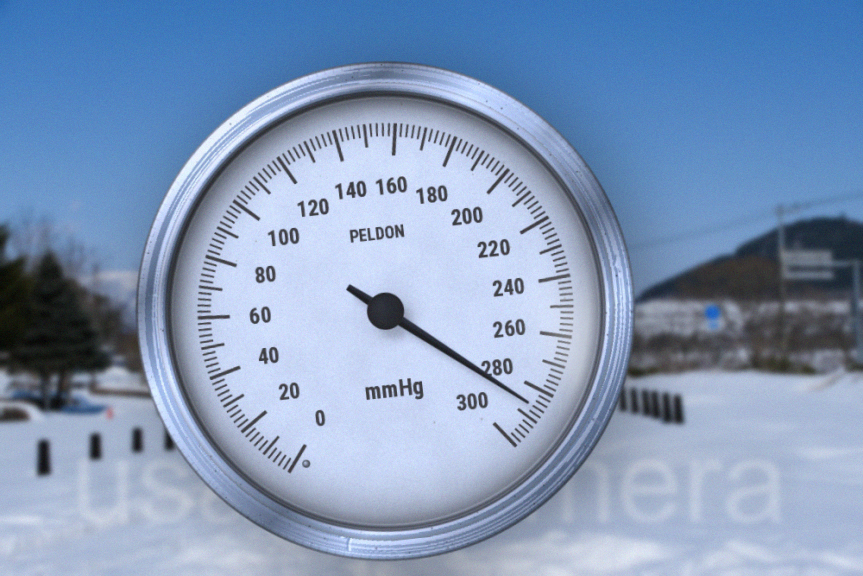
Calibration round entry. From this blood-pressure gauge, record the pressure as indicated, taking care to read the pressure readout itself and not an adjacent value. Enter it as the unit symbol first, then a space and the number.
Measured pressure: mmHg 286
